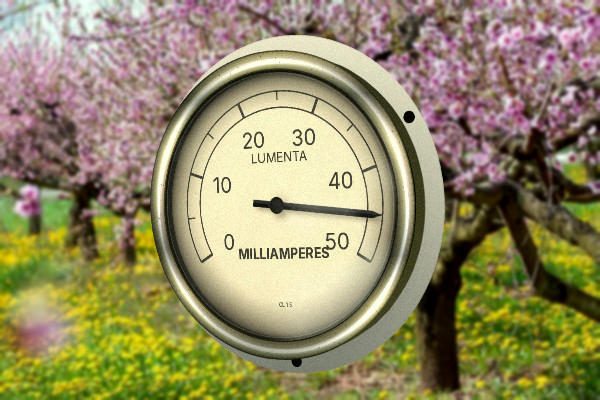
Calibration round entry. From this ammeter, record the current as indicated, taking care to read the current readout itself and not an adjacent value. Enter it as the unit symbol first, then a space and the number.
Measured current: mA 45
